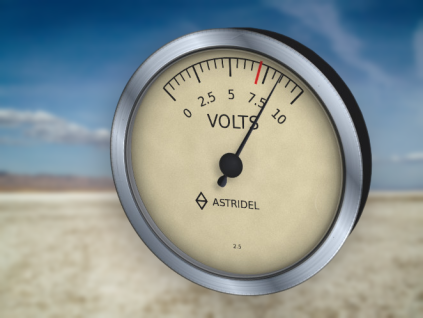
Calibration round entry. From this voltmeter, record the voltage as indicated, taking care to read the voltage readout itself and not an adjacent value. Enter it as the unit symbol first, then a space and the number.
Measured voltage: V 8.5
